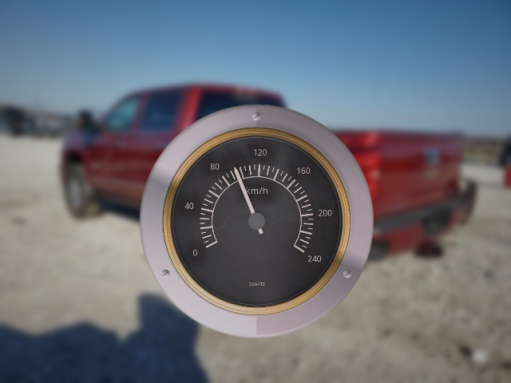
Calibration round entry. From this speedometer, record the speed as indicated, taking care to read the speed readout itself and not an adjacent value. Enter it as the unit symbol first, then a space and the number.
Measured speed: km/h 95
